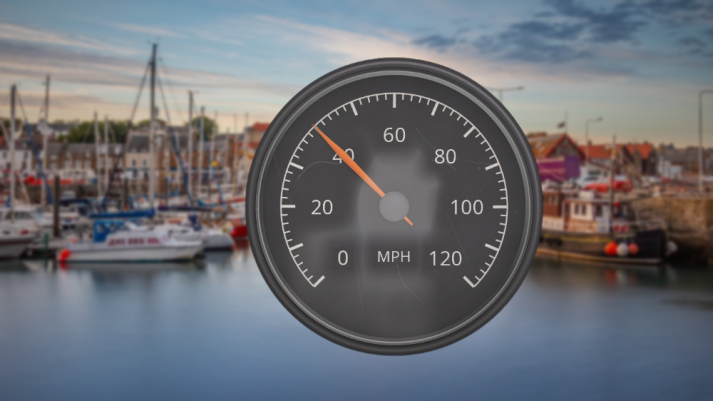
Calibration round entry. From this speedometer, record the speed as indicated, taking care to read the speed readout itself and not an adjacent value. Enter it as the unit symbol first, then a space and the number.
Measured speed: mph 40
